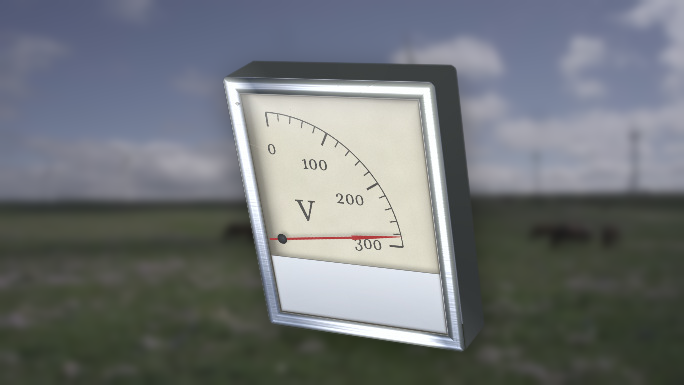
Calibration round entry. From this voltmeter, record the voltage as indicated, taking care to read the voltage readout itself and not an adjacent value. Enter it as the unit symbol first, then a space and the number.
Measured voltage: V 280
